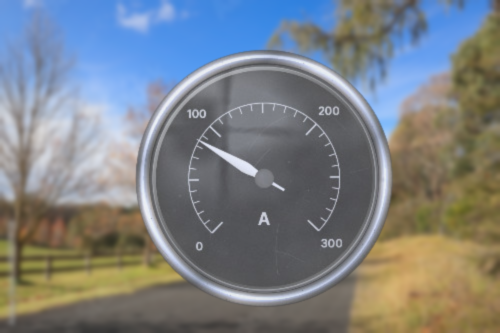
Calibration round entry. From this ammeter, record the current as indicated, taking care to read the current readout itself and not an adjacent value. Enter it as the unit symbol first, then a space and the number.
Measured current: A 85
